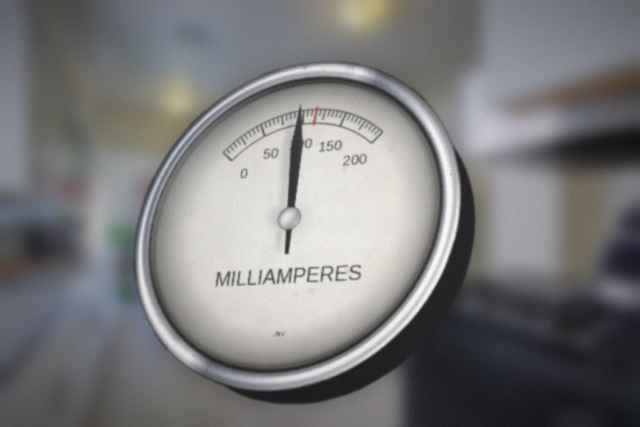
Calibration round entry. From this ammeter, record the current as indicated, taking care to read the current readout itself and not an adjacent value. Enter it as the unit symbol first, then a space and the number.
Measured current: mA 100
